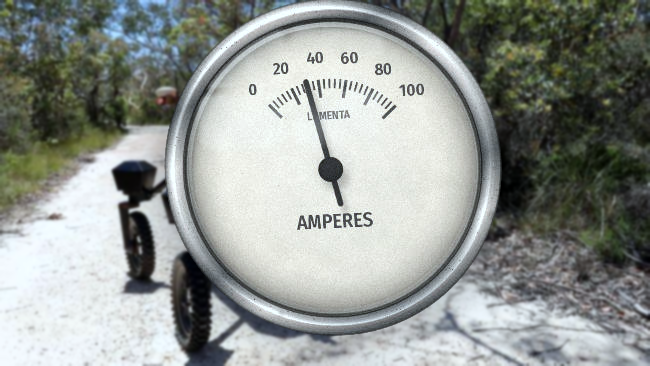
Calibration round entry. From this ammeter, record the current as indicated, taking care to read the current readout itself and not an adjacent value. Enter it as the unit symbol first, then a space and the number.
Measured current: A 32
